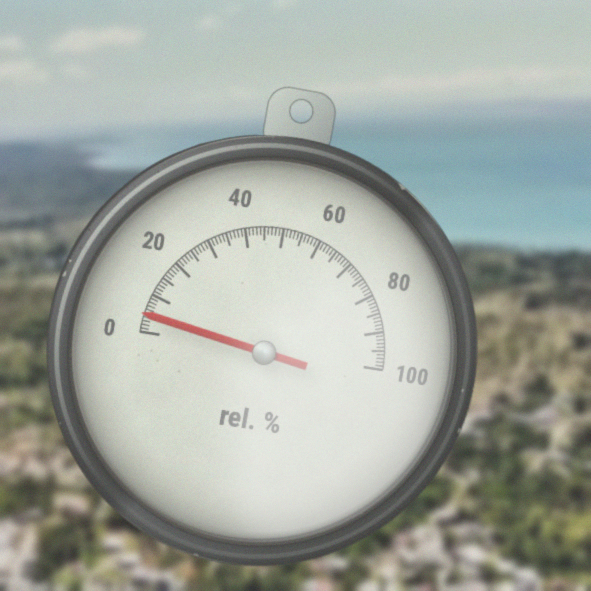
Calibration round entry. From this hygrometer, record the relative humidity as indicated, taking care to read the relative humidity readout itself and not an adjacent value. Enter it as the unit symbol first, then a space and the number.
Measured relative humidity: % 5
